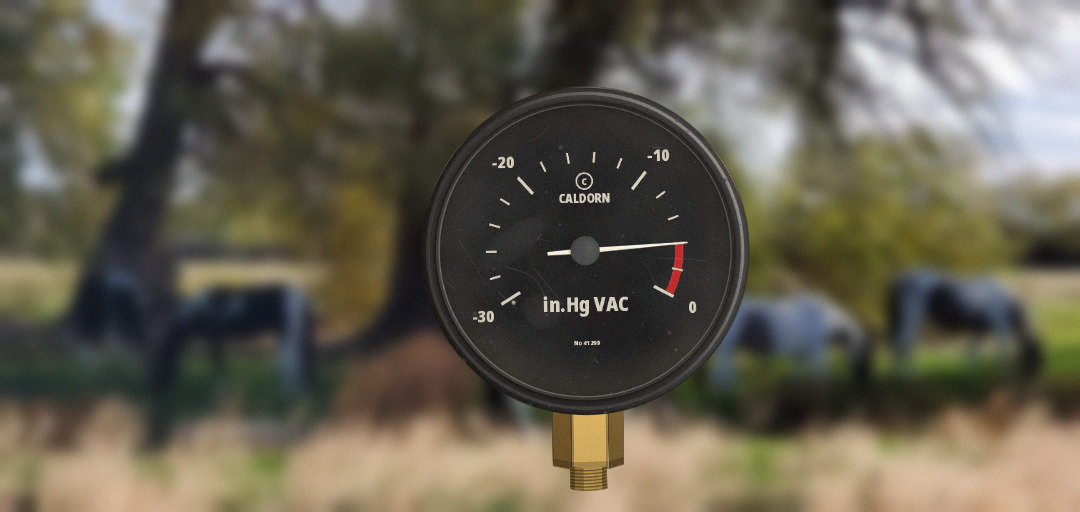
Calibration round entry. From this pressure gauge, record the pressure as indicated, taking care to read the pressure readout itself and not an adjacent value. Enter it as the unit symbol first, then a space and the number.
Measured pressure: inHg -4
